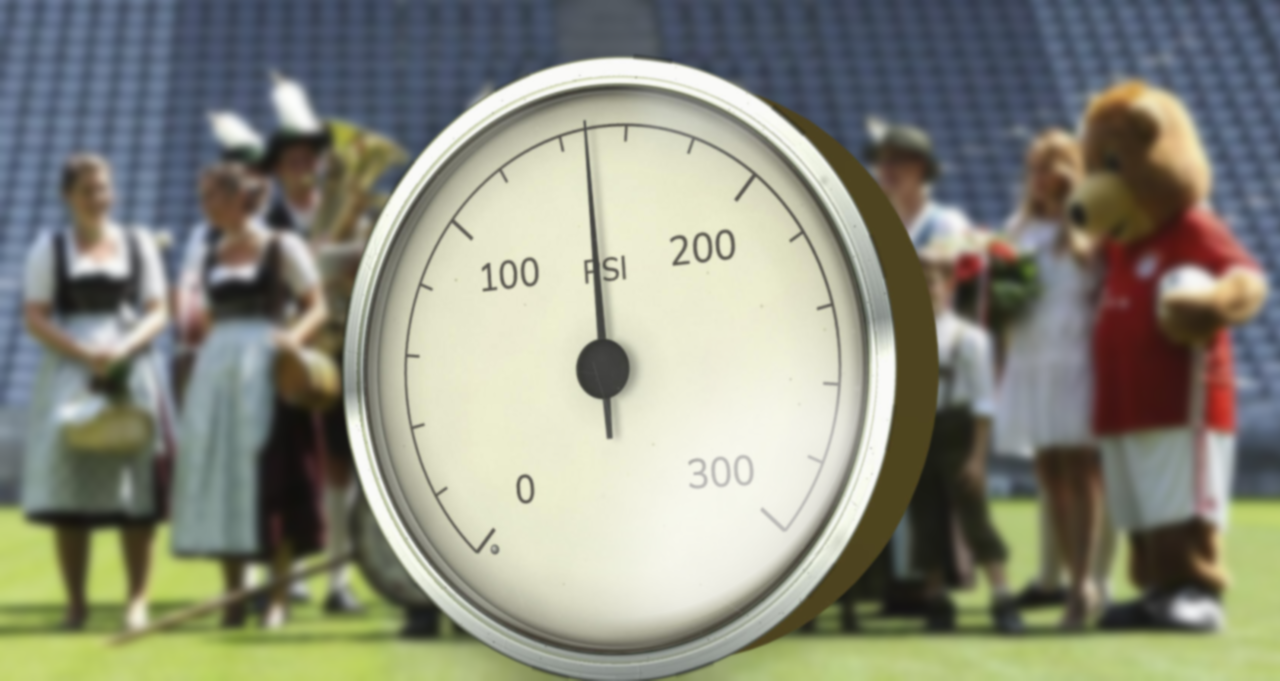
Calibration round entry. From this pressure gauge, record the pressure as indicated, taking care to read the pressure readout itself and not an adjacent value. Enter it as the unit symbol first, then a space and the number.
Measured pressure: psi 150
